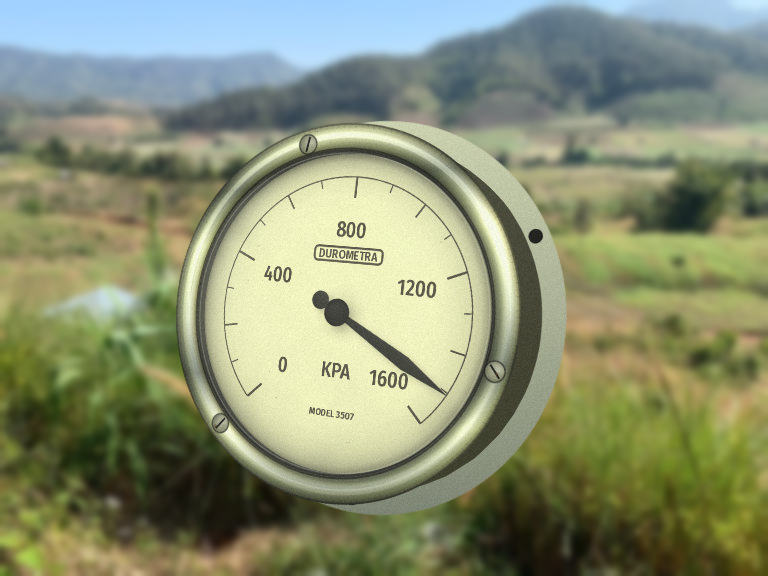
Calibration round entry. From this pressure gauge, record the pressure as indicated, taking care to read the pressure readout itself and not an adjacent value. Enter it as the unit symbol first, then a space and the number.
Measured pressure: kPa 1500
